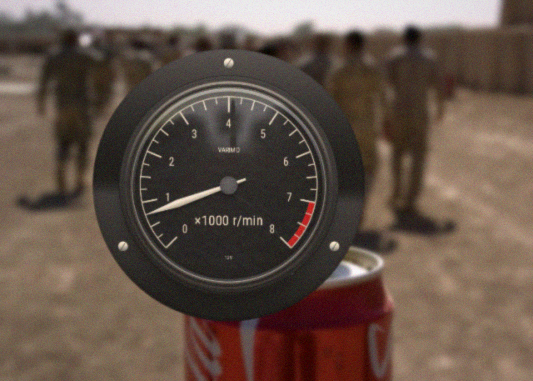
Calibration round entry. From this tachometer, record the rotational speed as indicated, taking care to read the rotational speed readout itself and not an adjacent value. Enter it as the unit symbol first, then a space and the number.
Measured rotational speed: rpm 750
